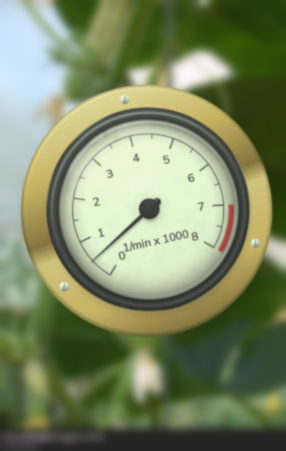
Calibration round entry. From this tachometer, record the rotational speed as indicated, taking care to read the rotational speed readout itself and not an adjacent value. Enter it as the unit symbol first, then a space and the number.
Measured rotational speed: rpm 500
